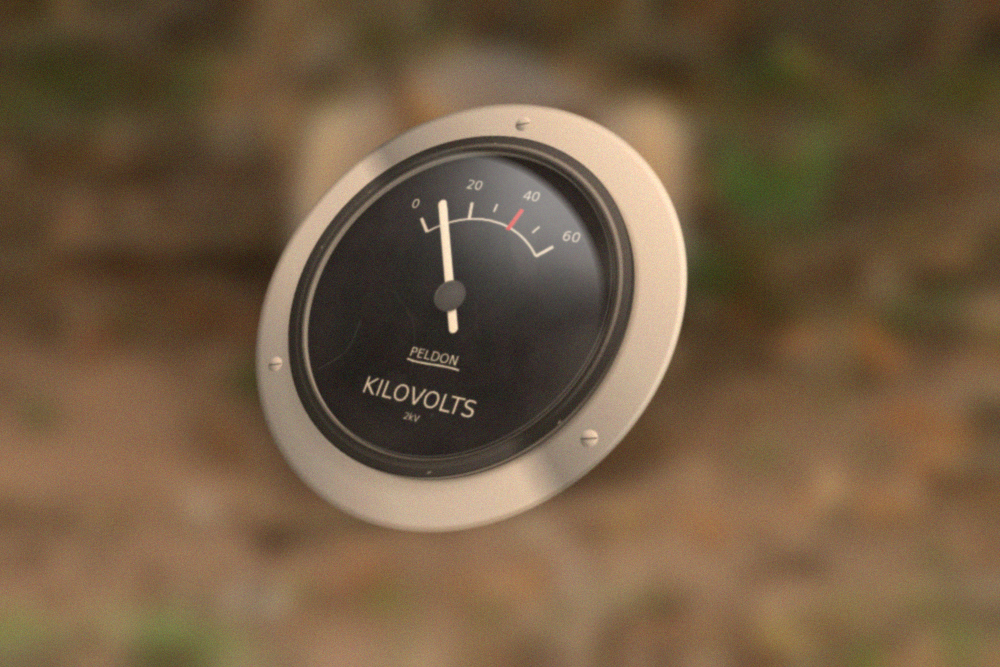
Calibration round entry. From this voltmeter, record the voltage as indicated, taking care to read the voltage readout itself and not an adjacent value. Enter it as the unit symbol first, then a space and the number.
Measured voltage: kV 10
